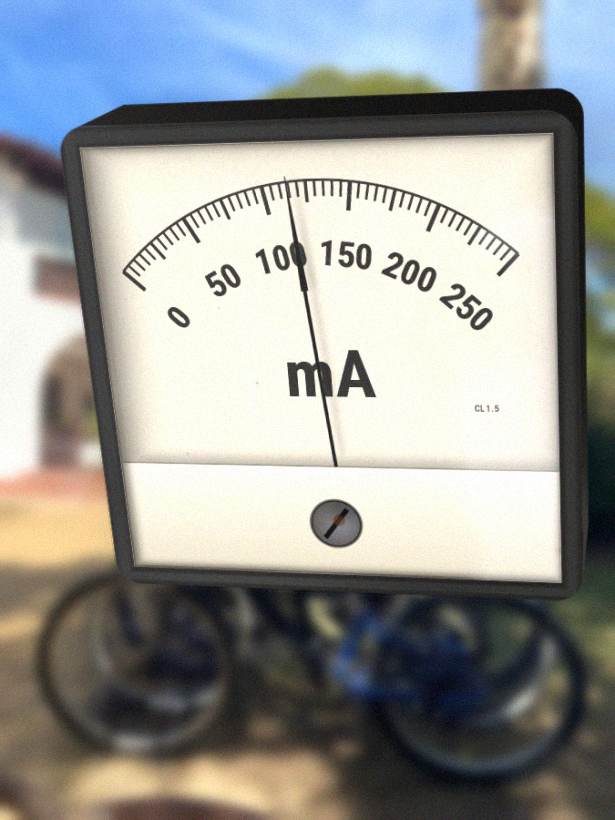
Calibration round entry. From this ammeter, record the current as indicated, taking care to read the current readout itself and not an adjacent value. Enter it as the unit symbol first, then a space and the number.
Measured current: mA 115
